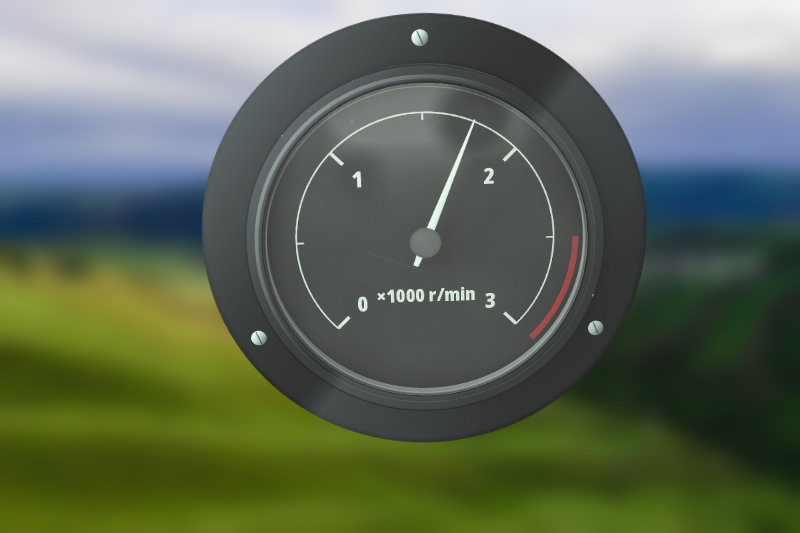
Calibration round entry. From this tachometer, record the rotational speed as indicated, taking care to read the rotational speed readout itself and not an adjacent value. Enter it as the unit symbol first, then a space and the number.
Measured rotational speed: rpm 1750
